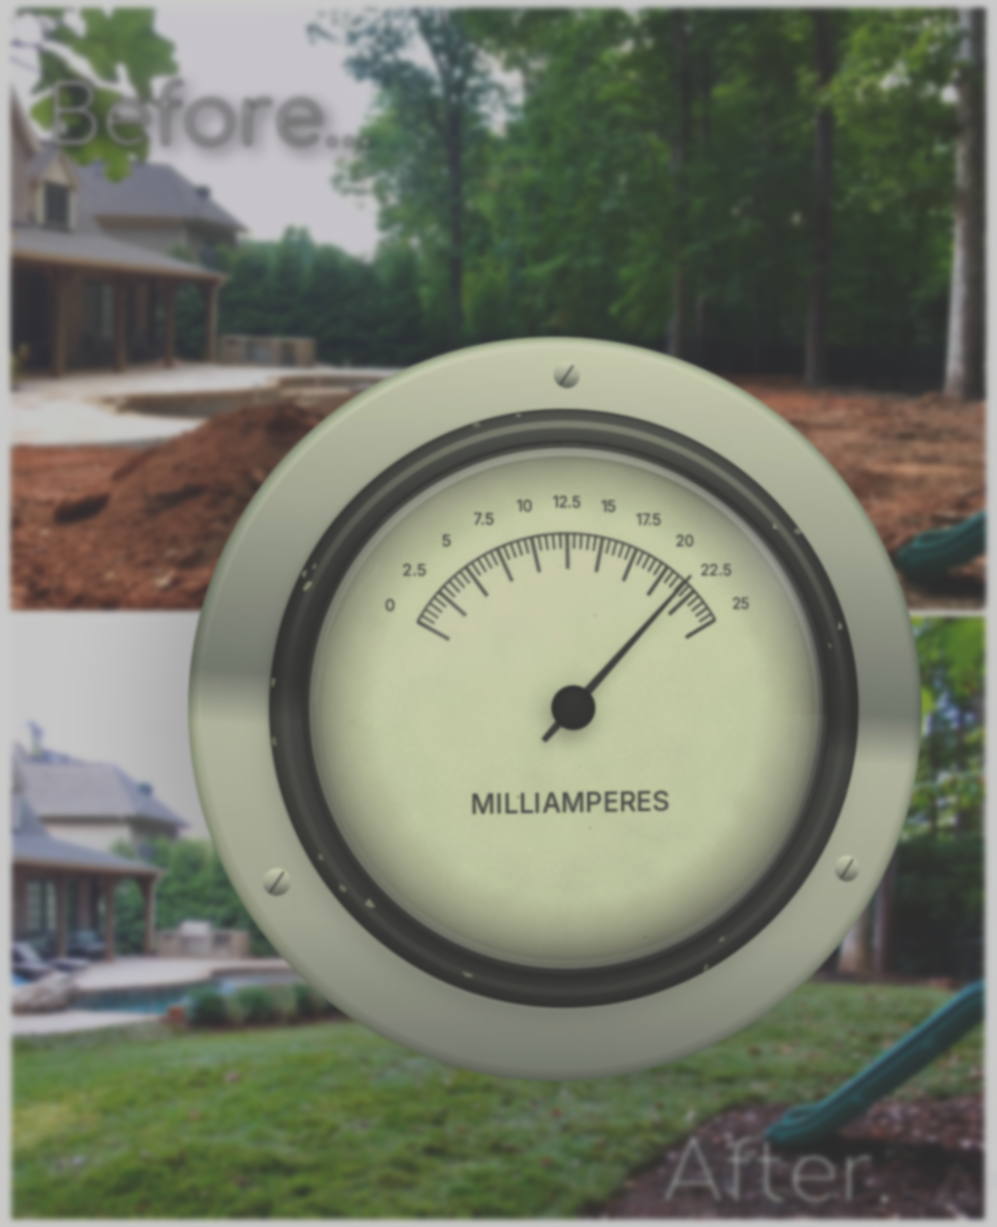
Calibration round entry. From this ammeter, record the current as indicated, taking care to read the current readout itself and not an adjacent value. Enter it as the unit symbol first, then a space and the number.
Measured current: mA 21.5
